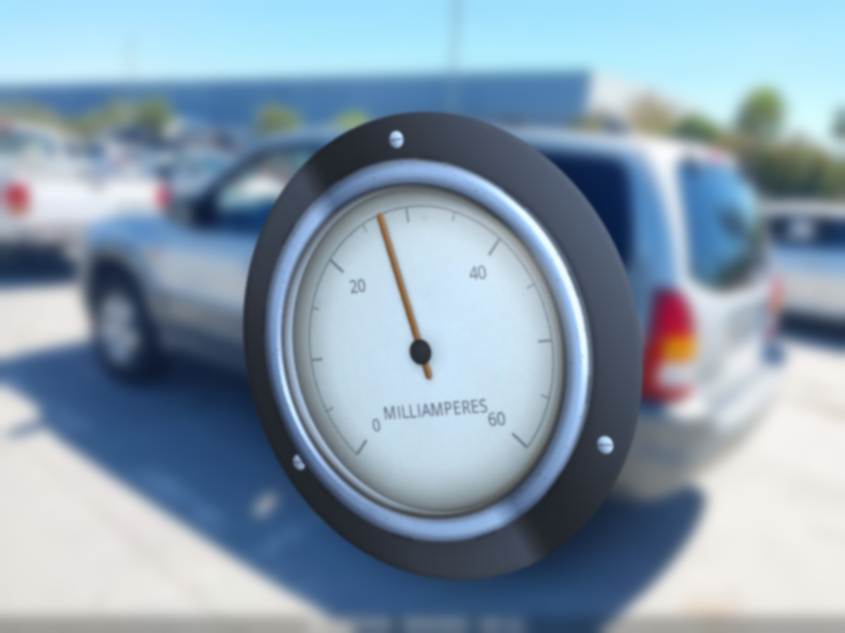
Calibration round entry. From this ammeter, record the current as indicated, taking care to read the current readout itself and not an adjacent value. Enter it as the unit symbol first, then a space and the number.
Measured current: mA 27.5
